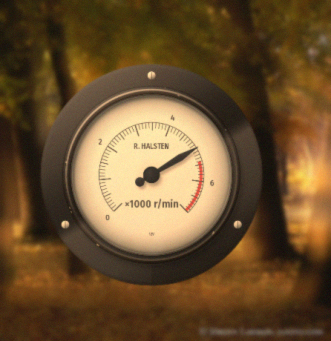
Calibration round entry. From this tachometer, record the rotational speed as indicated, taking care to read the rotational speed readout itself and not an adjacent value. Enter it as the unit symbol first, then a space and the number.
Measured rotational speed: rpm 5000
